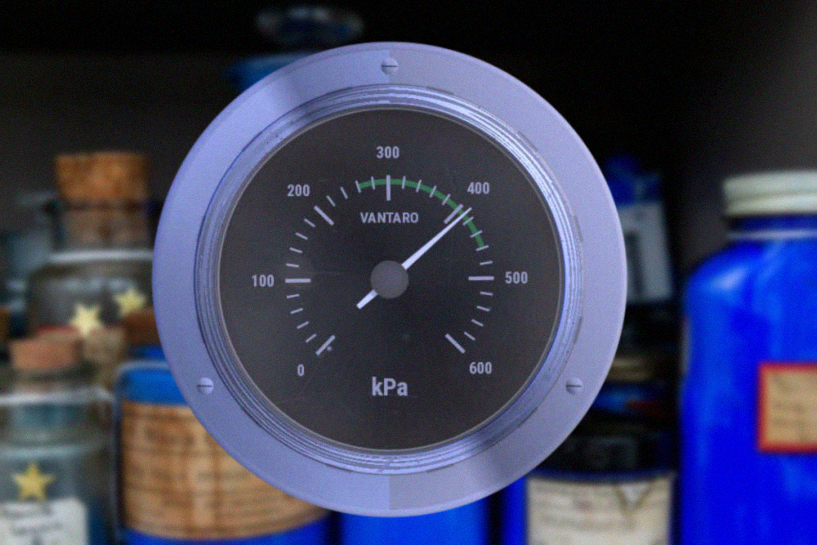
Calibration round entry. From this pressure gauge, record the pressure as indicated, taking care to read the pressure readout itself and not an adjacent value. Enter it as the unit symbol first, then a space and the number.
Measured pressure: kPa 410
